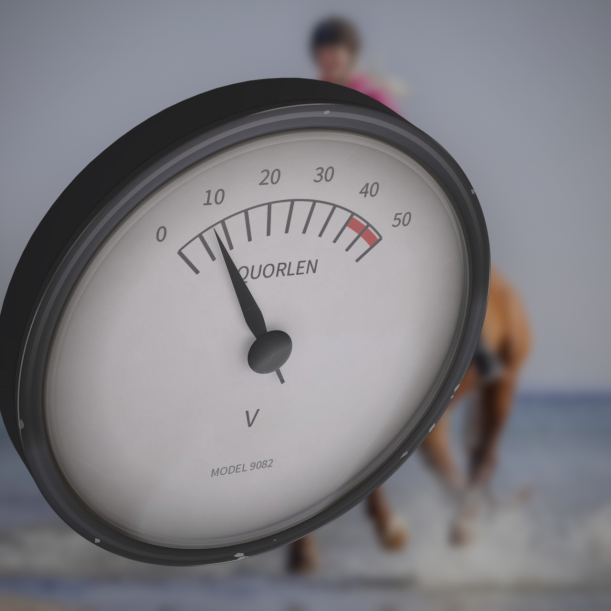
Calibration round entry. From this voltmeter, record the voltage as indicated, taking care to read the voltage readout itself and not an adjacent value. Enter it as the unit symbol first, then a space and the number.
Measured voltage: V 7.5
